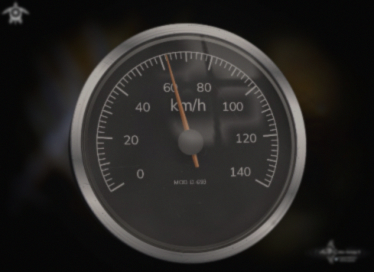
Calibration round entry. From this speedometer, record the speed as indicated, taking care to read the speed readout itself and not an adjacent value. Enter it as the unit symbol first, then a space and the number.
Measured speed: km/h 62
